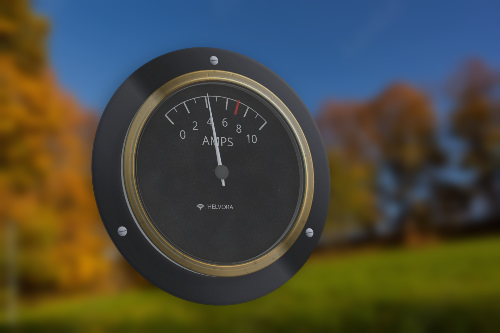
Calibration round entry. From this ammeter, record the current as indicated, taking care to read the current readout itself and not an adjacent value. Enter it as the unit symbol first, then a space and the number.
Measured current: A 4
